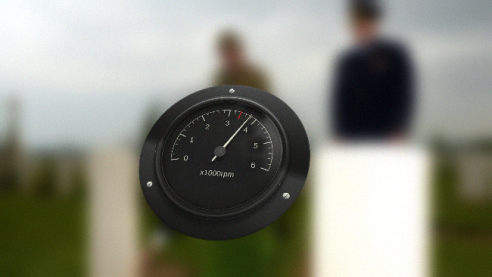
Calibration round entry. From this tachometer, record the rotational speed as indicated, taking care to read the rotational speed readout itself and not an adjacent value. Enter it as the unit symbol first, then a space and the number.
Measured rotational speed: rpm 3800
